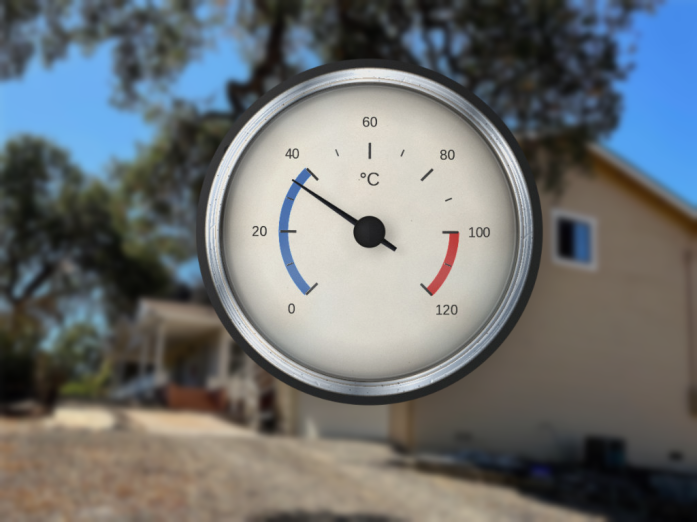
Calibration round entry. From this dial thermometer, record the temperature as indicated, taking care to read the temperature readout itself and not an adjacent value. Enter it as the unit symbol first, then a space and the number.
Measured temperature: °C 35
